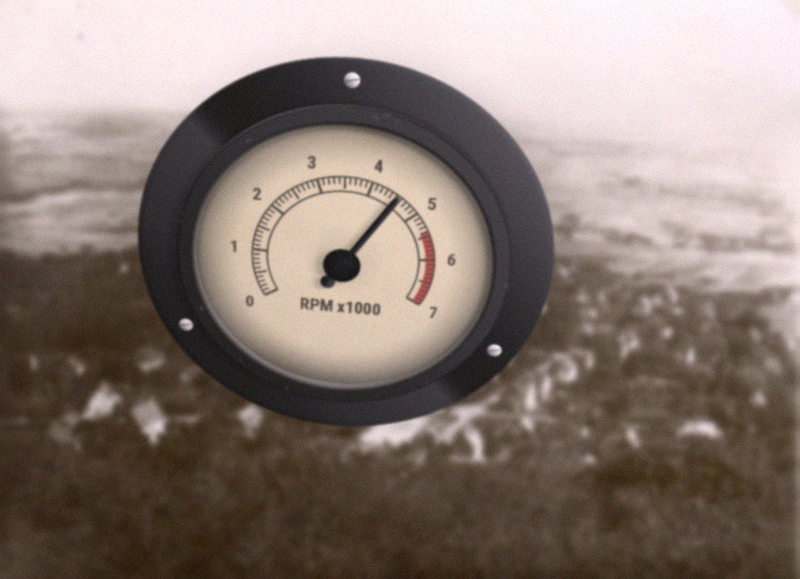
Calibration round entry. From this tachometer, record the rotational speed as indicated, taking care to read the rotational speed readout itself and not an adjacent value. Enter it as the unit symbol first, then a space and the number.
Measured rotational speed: rpm 4500
